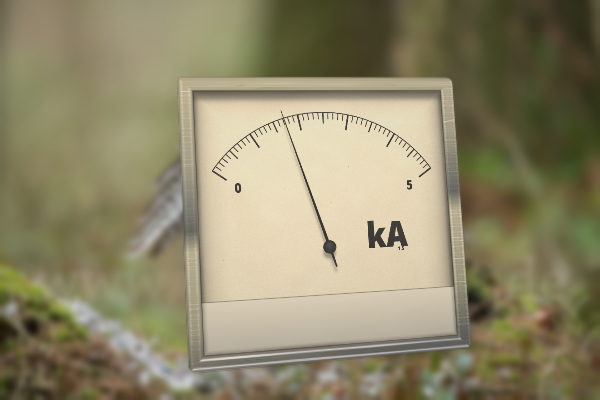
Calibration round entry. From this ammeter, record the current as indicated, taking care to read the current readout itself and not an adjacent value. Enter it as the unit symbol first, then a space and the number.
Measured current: kA 1.7
